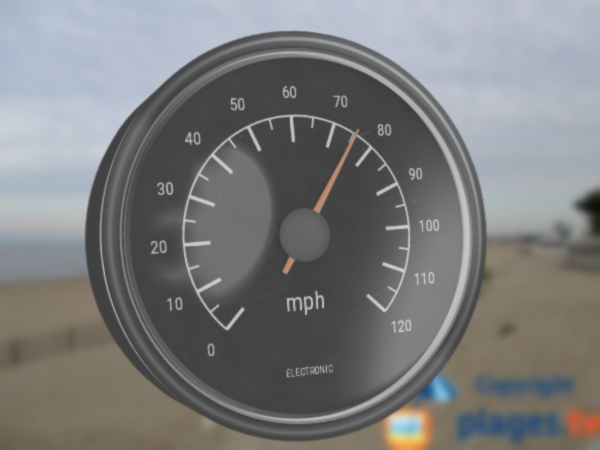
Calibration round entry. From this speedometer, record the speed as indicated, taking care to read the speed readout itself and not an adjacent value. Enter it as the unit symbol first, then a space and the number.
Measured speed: mph 75
